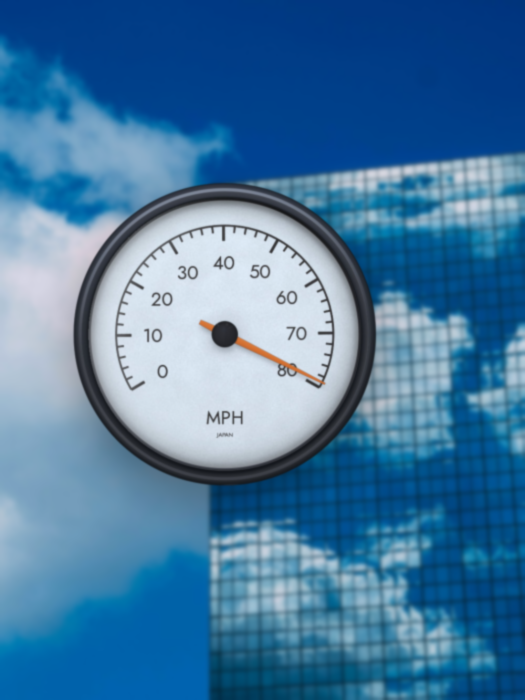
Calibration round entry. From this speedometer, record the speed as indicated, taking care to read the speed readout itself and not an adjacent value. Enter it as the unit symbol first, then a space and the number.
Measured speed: mph 79
